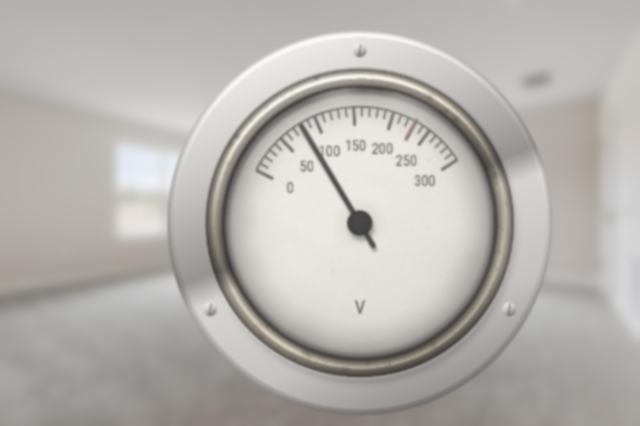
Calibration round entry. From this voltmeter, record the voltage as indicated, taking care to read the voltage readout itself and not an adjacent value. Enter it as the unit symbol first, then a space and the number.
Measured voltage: V 80
